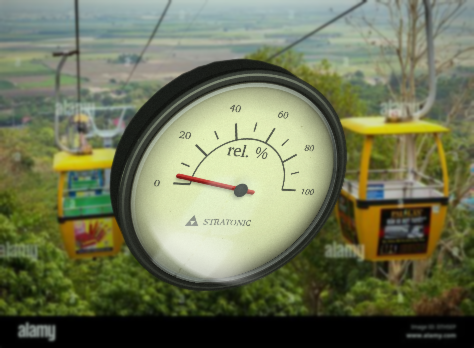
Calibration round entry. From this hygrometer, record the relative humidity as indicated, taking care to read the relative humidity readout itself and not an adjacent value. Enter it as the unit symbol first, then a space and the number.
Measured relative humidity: % 5
